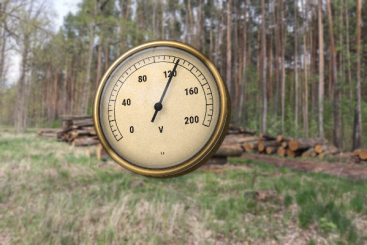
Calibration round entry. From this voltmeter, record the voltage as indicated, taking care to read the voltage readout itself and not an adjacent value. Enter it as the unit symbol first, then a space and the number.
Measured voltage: V 125
